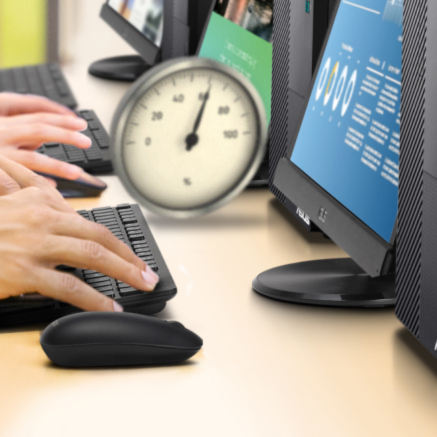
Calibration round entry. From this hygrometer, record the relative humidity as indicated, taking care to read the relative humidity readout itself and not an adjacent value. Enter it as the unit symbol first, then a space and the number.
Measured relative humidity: % 60
